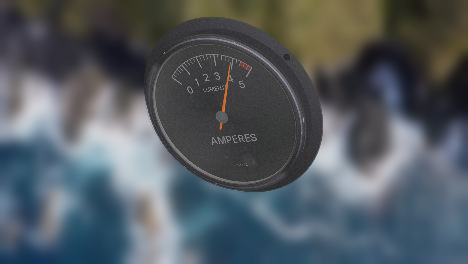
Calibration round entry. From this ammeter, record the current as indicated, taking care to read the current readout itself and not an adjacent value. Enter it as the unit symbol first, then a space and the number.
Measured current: A 4
